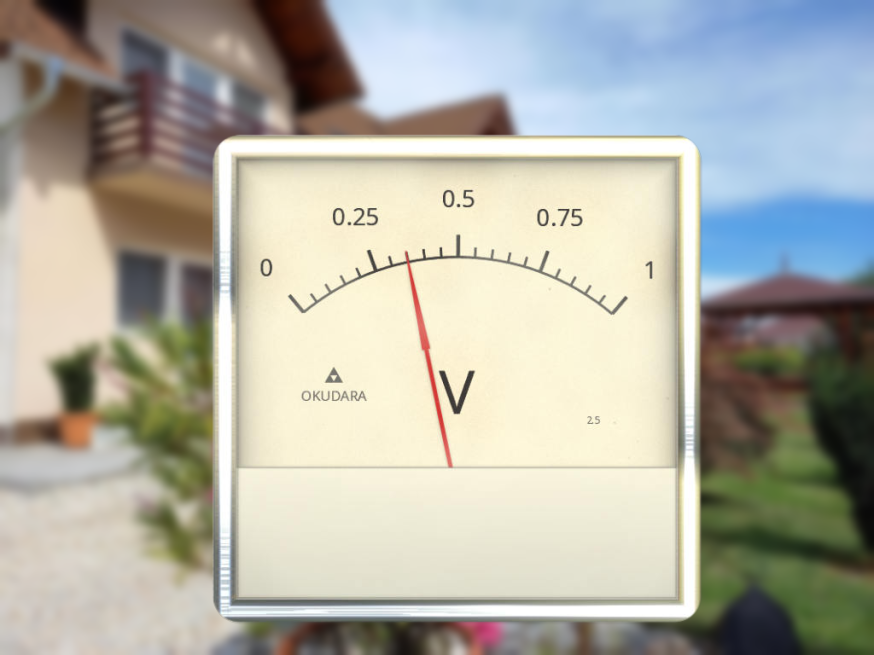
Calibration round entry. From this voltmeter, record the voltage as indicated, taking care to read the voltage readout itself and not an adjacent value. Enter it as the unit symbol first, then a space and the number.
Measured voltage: V 0.35
